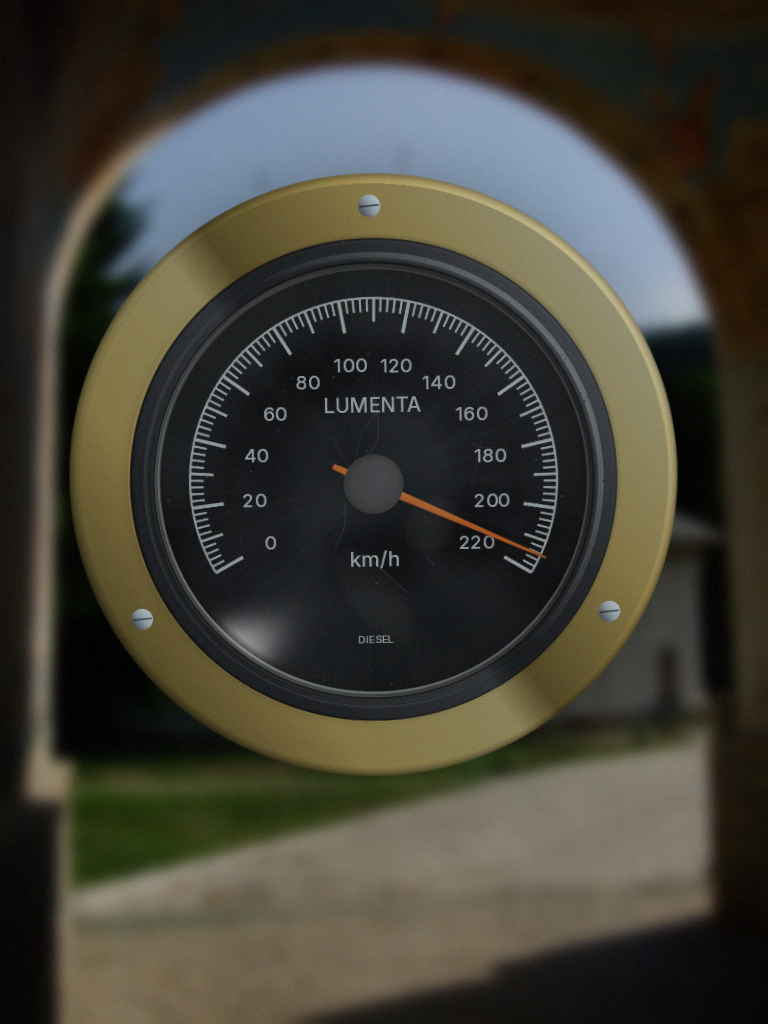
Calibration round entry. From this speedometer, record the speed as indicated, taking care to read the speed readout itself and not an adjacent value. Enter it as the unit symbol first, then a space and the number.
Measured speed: km/h 214
